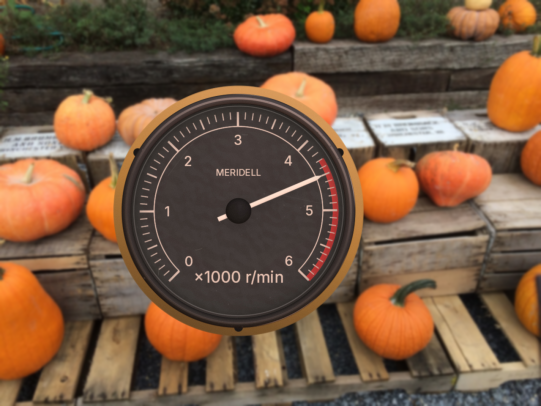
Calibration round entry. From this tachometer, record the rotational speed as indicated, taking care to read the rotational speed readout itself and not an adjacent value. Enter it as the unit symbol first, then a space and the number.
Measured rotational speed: rpm 4500
